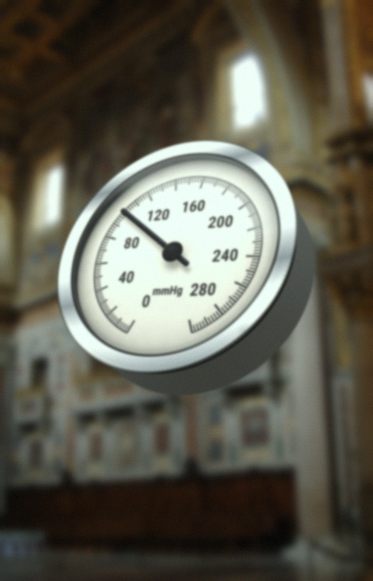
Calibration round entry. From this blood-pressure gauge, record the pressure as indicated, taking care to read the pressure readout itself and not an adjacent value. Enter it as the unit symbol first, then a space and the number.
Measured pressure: mmHg 100
